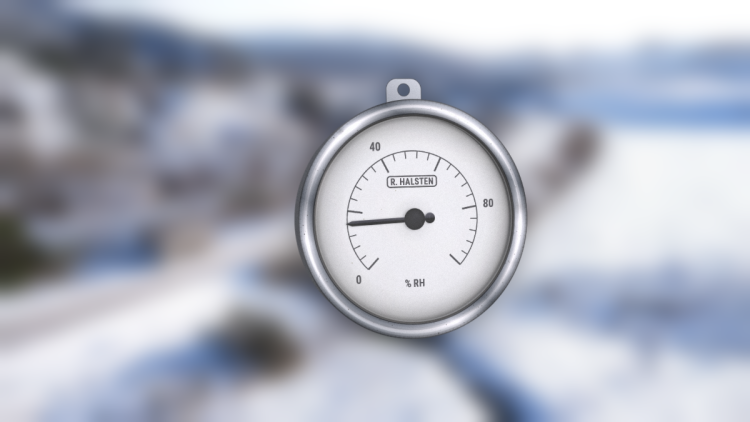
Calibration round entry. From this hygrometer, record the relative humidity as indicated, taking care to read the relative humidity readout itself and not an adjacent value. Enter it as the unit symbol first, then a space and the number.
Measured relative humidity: % 16
